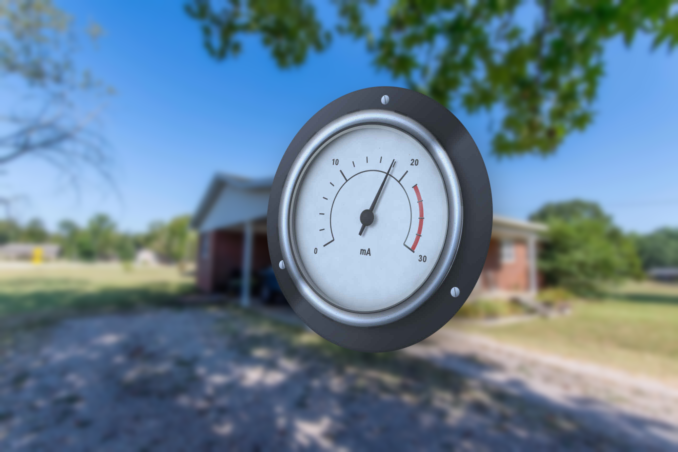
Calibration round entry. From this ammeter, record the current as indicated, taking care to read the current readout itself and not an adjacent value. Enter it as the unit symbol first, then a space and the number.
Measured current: mA 18
